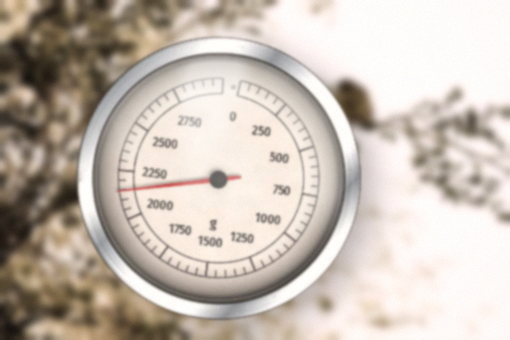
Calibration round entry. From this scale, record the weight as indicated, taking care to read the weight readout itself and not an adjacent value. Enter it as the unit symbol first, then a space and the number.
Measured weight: g 2150
